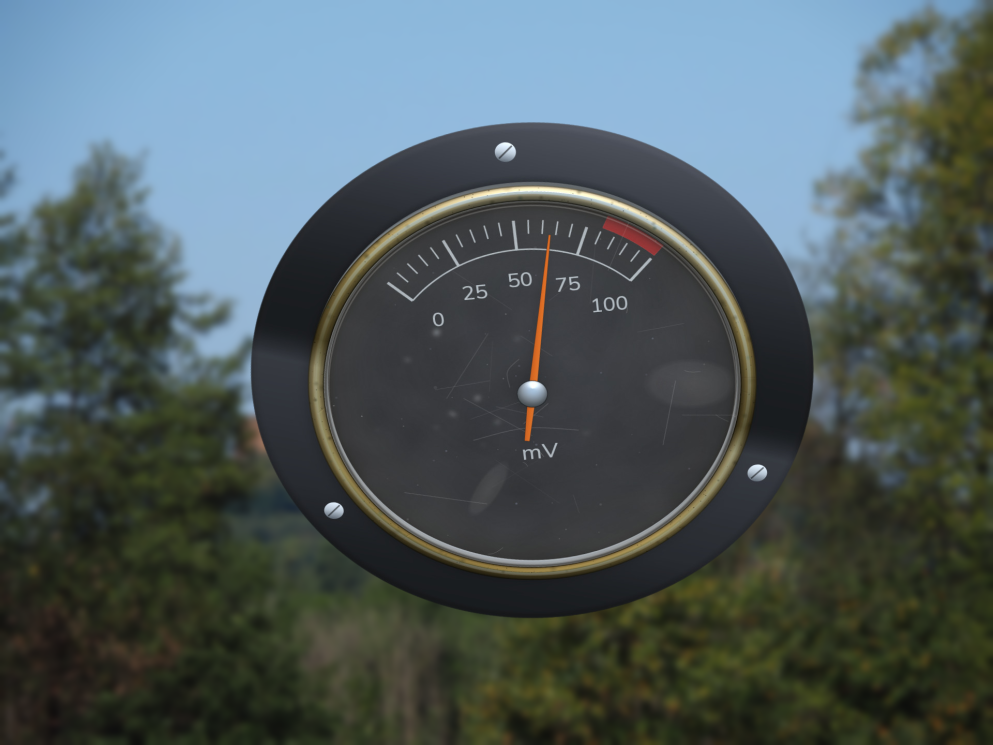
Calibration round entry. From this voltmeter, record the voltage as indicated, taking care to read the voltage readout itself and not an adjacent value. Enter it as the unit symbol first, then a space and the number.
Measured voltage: mV 62.5
